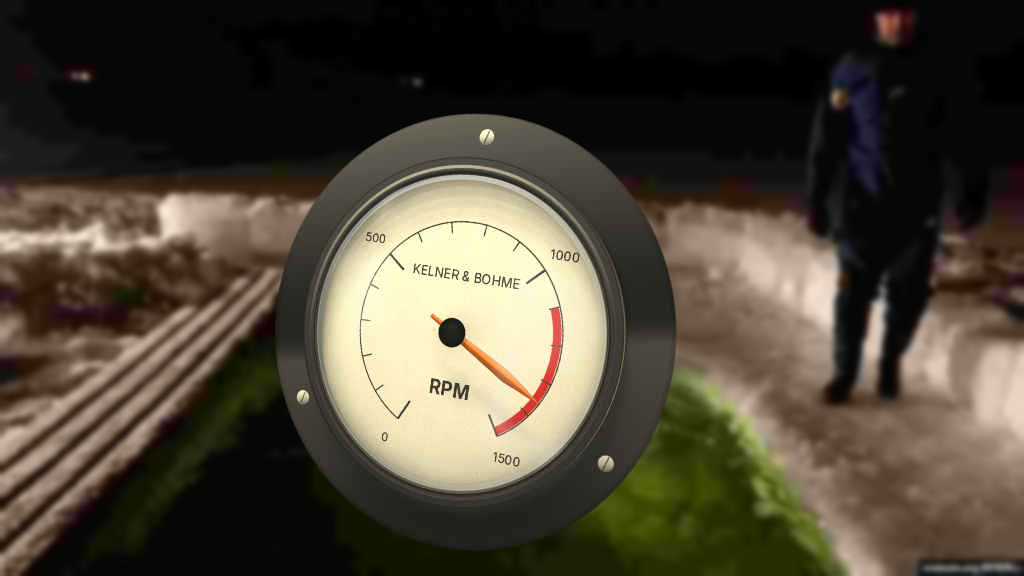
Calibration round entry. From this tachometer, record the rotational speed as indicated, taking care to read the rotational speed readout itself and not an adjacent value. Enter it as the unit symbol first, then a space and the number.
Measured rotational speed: rpm 1350
